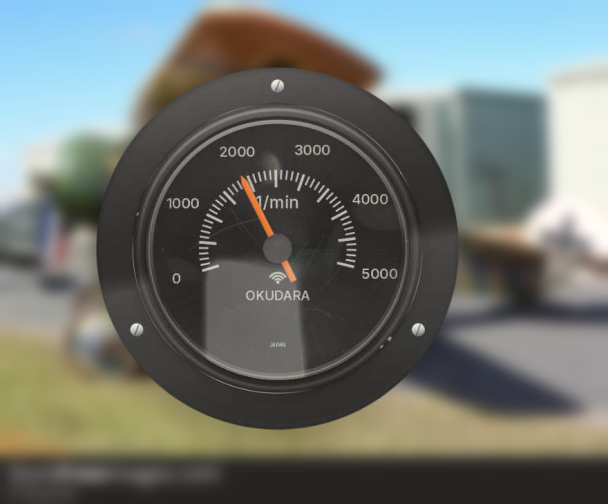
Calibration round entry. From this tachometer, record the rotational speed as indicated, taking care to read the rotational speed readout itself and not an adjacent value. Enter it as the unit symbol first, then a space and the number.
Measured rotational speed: rpm 1900
